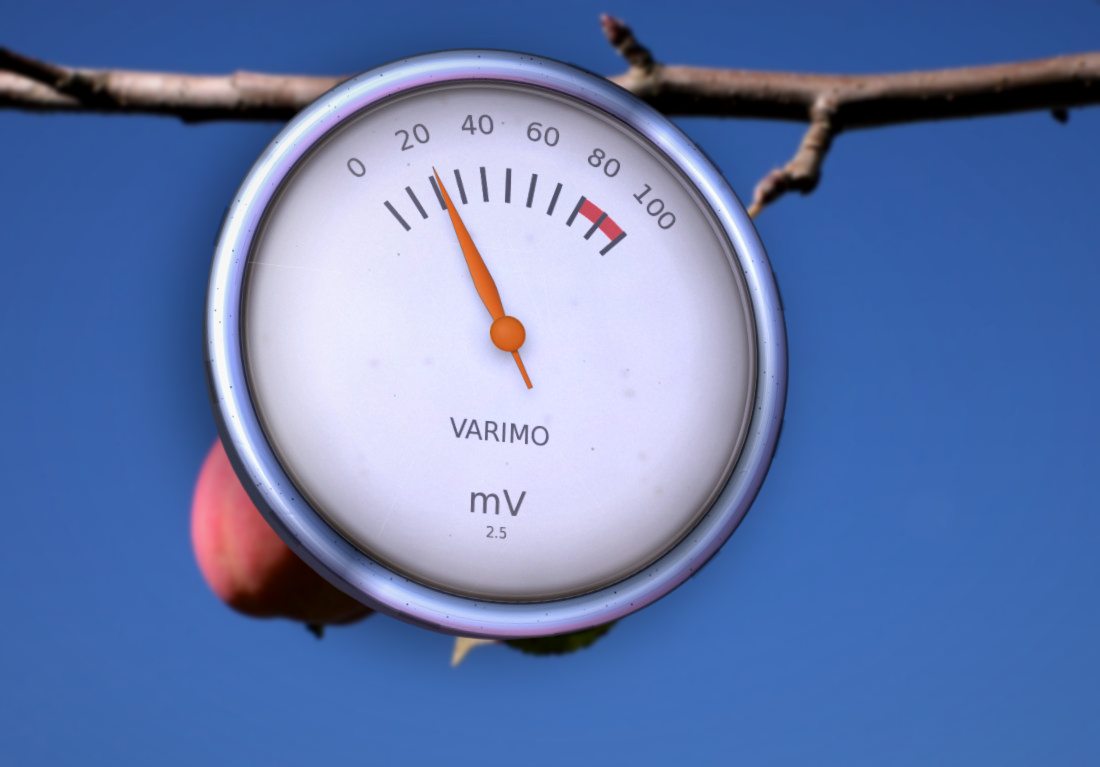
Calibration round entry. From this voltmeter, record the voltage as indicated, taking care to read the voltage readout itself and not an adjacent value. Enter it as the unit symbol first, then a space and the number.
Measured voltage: mV 20
